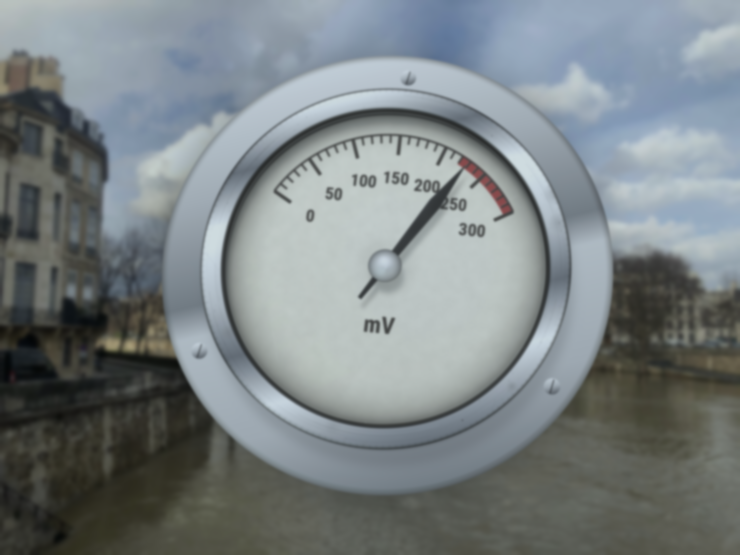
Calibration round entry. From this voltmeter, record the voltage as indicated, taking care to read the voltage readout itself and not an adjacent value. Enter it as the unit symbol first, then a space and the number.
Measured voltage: mV 230
